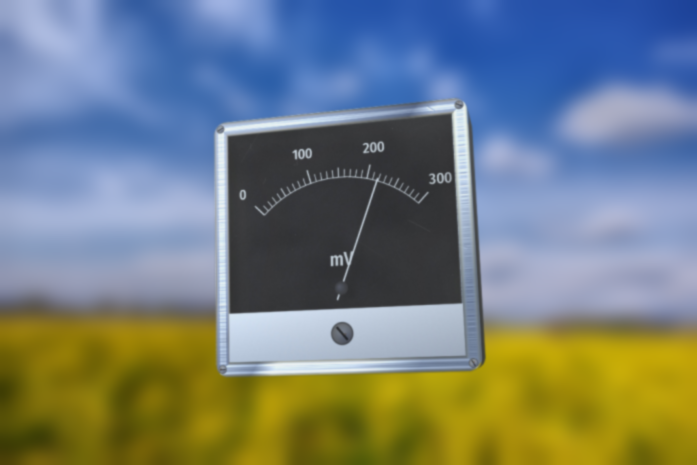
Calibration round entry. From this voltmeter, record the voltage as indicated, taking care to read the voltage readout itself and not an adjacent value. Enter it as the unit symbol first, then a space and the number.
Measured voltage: mV 220
